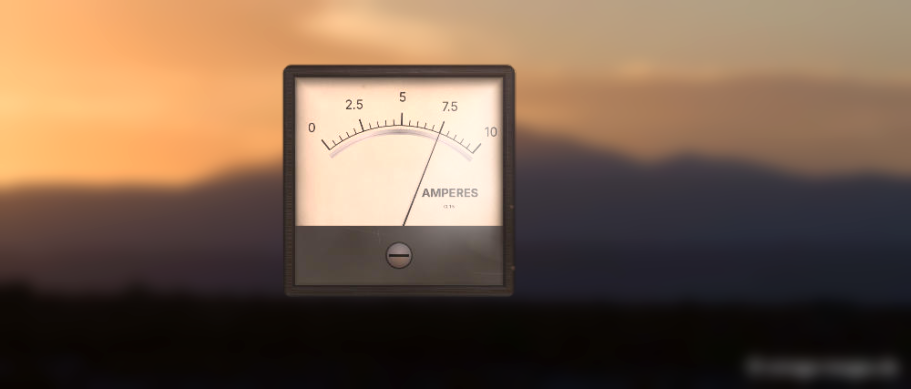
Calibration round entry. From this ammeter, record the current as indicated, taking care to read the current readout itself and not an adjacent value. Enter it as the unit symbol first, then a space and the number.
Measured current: A 7.5
